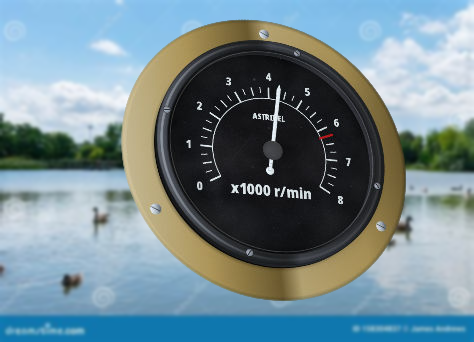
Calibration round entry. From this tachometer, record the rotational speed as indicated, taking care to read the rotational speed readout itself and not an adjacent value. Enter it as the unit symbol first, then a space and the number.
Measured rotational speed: rpm 4250
